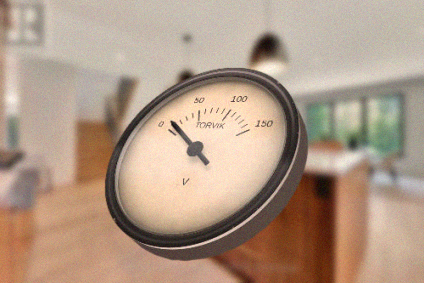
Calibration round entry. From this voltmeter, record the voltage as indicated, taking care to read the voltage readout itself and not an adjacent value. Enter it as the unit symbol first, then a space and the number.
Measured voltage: V 10
